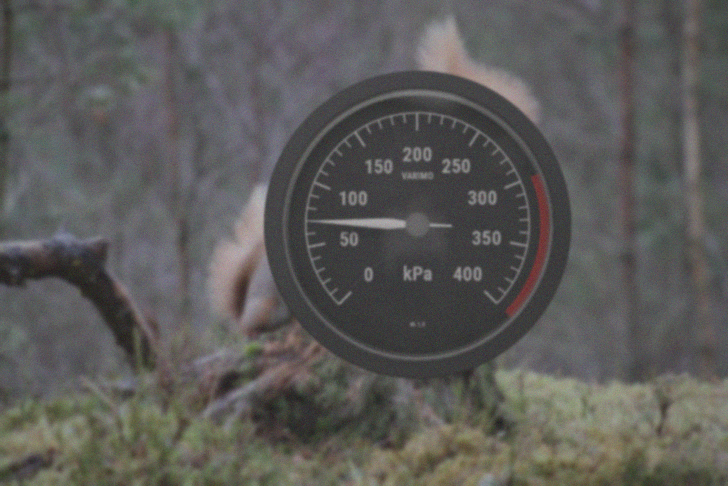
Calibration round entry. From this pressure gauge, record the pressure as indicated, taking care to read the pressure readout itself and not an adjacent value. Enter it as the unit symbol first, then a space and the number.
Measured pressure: kPa 70
